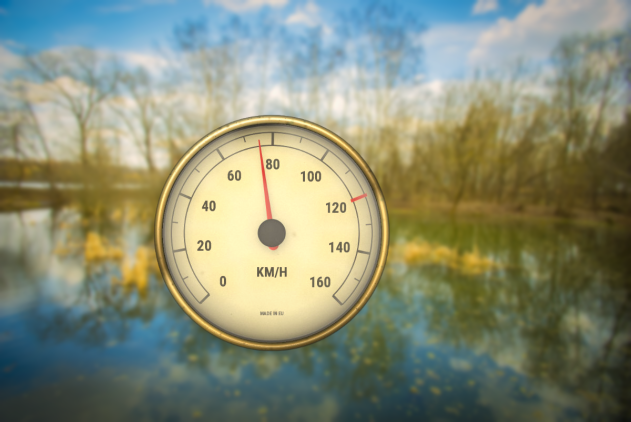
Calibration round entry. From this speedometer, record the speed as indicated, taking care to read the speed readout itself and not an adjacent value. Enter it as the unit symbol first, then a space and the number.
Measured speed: km/h 75
